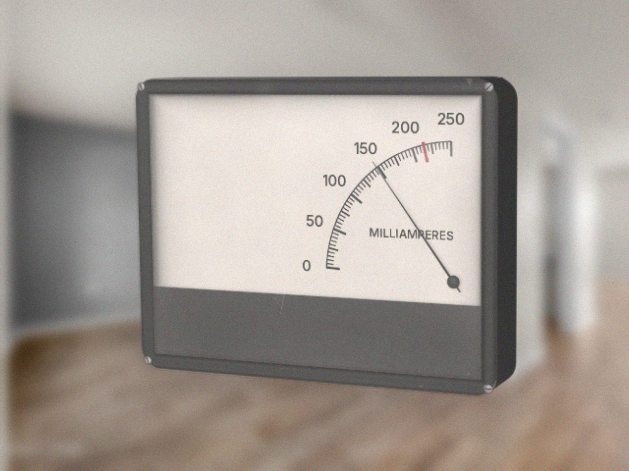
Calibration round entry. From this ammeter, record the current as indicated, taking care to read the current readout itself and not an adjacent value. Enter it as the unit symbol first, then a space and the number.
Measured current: mA 150
